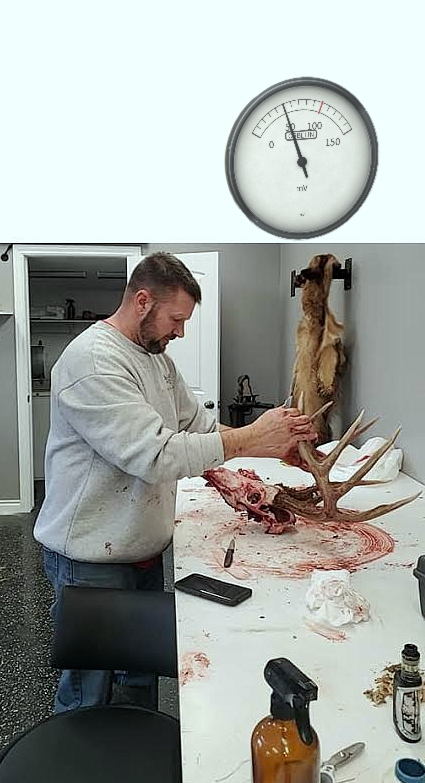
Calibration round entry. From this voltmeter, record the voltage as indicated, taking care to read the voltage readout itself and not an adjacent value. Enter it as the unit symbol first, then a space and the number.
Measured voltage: mV 50
